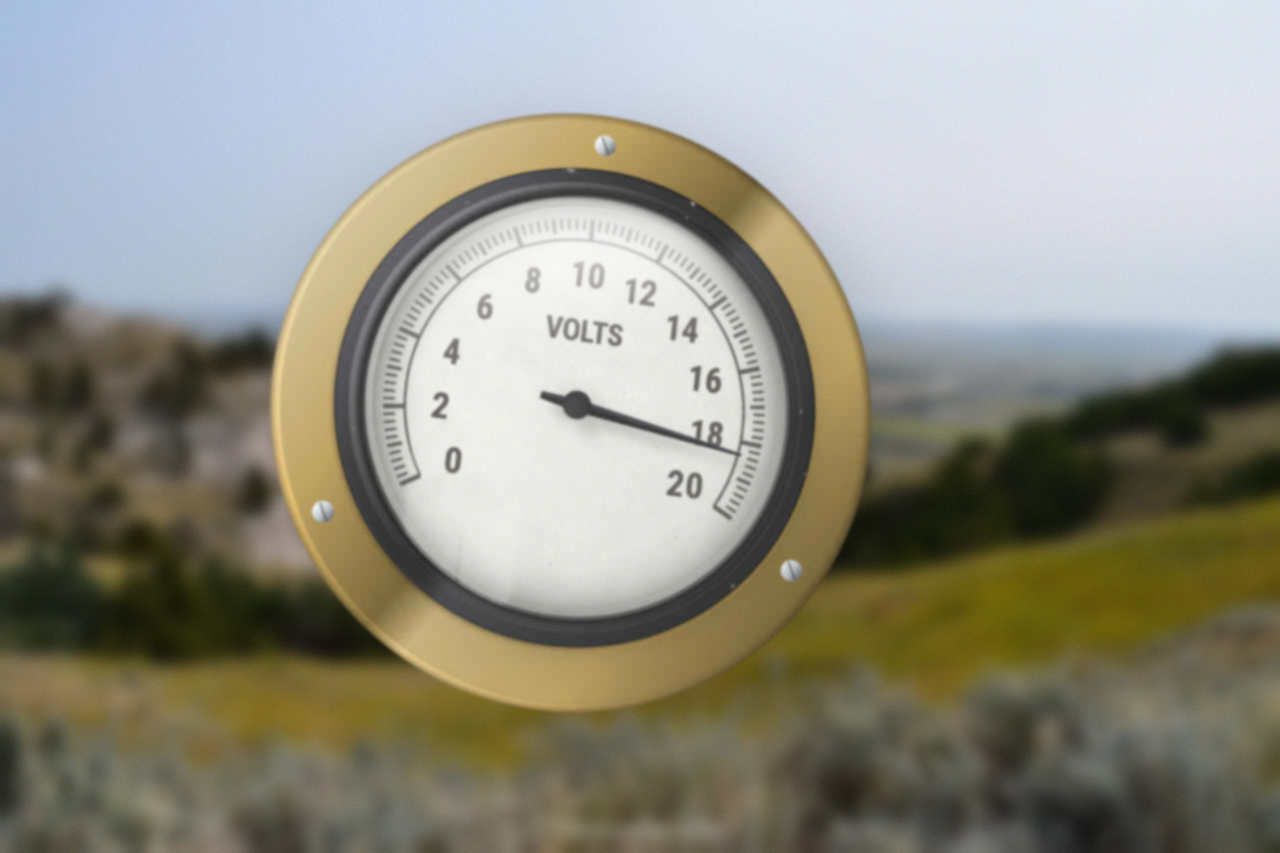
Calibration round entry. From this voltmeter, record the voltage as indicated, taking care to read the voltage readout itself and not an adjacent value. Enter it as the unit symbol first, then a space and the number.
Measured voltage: V 18.4
